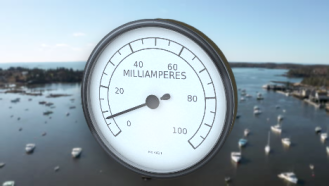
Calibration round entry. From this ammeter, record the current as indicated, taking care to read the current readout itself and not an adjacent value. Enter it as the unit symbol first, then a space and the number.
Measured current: mA 7.5
